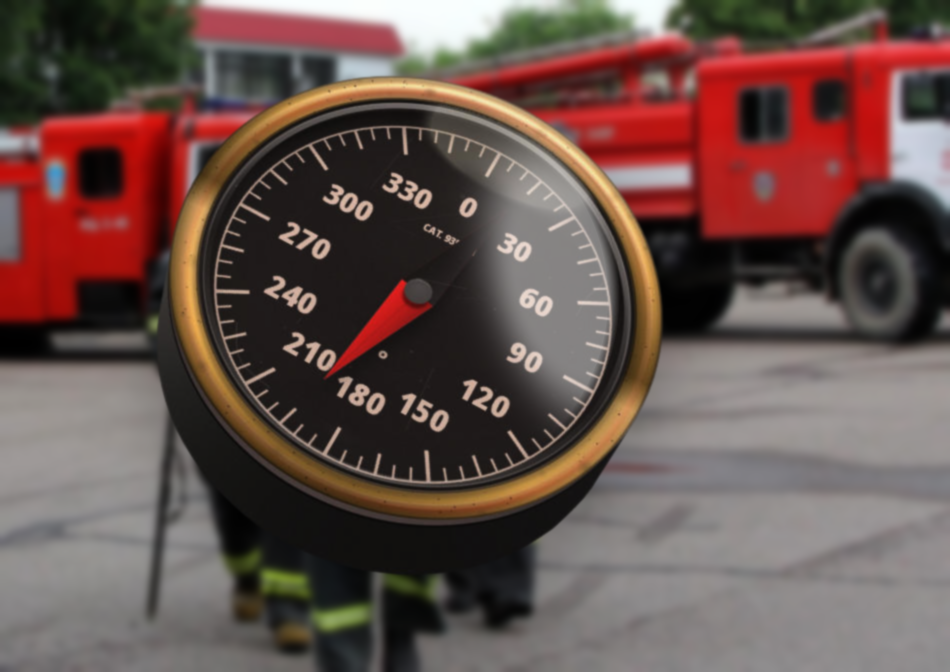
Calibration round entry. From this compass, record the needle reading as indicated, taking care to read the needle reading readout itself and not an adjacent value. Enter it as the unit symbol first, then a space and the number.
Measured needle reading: ° 195
